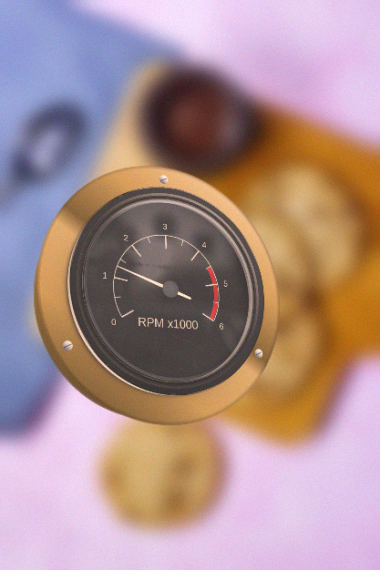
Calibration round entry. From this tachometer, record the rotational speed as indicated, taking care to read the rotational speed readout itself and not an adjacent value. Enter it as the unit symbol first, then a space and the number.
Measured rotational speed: rpm 1250
